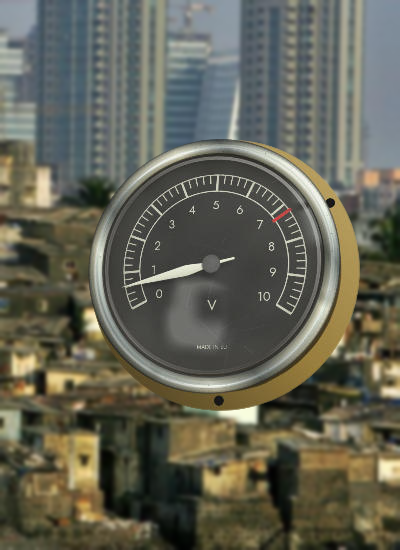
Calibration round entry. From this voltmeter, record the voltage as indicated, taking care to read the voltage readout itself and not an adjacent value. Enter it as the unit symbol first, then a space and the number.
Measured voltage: V 0.6
